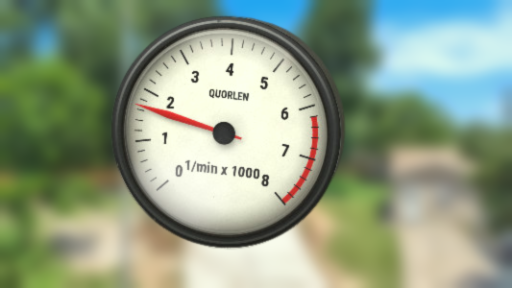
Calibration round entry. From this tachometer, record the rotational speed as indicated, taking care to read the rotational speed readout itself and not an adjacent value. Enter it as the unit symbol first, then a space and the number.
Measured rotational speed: rpm 1700
